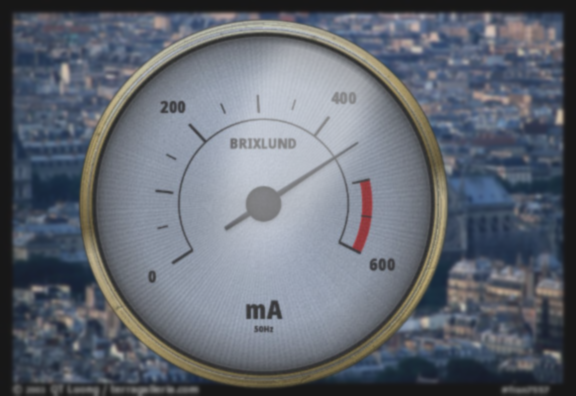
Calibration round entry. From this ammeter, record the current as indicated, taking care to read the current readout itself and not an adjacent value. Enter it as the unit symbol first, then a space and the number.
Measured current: mA 450
